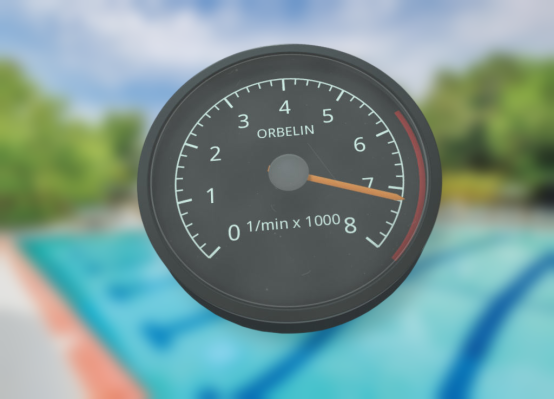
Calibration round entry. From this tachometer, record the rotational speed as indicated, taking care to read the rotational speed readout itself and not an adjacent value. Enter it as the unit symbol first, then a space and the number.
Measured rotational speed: rpm 7200
